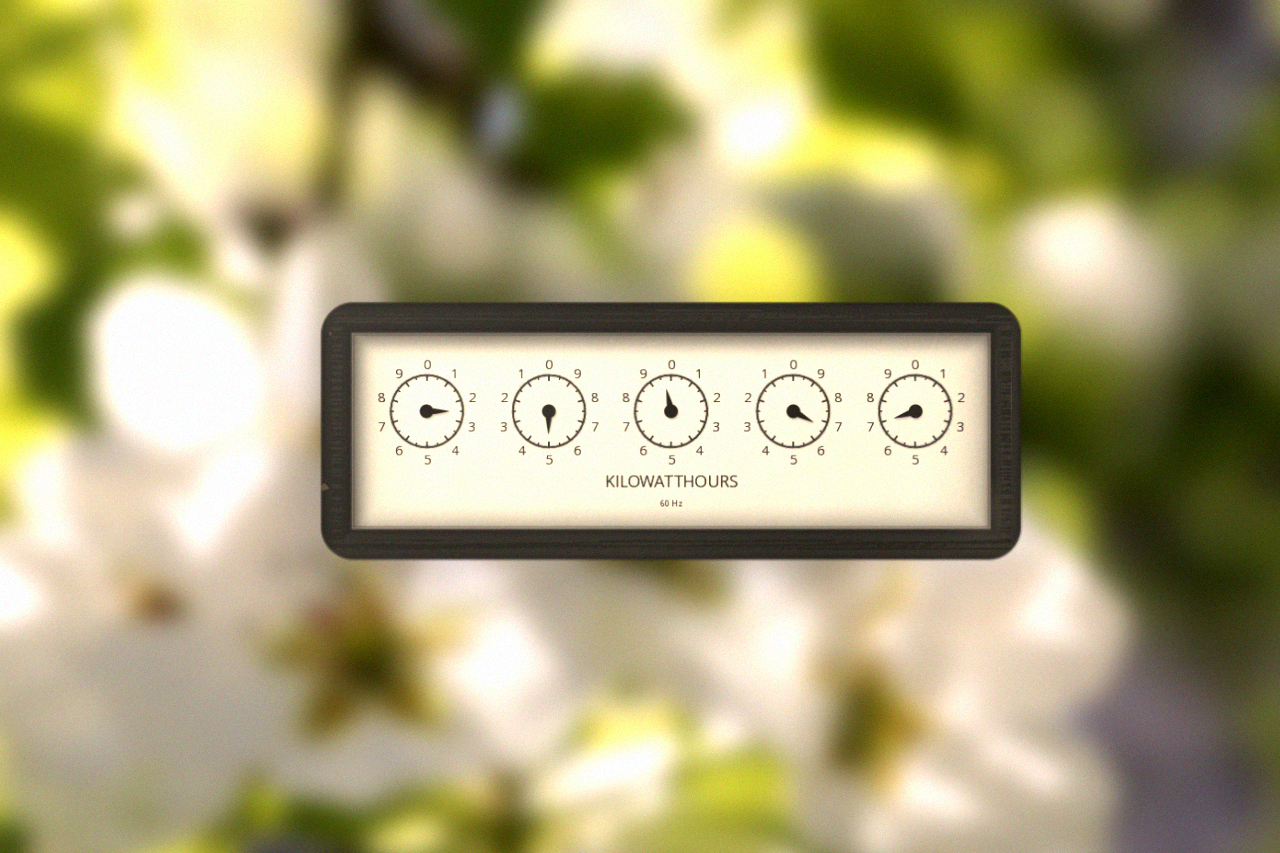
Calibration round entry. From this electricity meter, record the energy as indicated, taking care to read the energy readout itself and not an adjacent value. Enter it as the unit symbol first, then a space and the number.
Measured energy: kWh 24967
